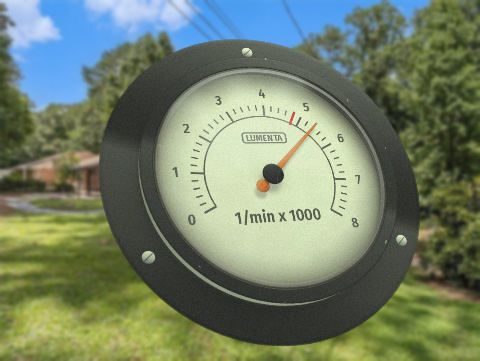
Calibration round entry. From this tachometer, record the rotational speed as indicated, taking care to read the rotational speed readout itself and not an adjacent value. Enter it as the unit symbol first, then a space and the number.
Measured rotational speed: rpm 5400
